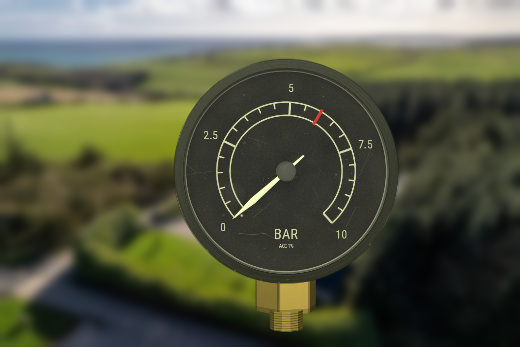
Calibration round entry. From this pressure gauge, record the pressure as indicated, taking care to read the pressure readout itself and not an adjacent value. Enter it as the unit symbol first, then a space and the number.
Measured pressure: bar 0
